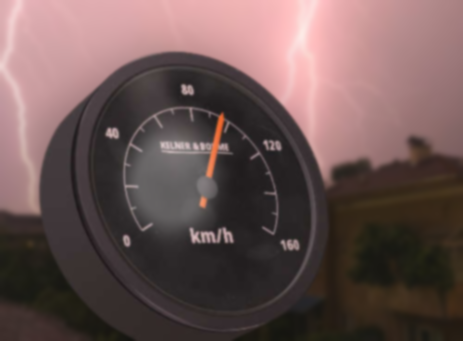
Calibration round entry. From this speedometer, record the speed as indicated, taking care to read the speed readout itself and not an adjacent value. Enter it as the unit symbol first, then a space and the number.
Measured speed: km/h 95
